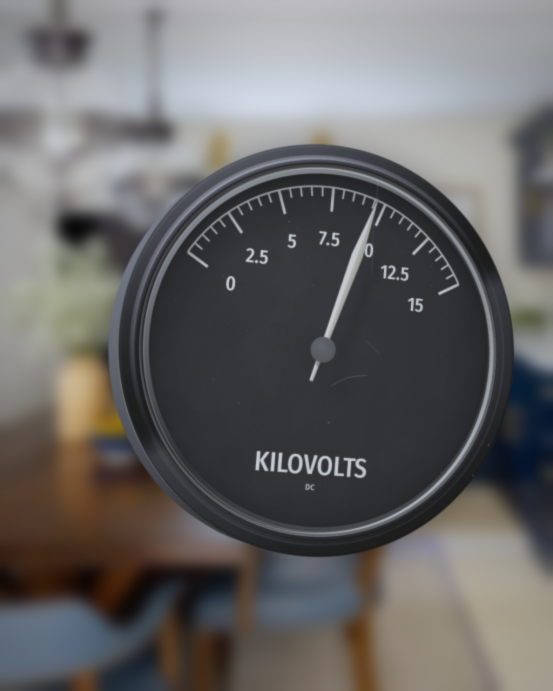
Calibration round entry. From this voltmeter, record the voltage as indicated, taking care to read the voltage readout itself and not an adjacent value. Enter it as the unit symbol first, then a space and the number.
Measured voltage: kV 9.5
